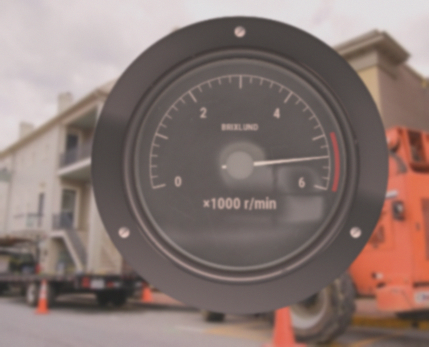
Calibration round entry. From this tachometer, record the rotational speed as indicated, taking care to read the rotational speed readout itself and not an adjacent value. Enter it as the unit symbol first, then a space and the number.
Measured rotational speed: rpm 5400
